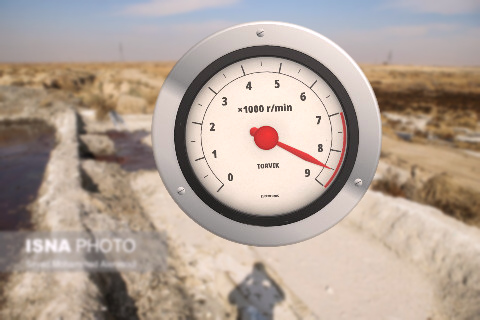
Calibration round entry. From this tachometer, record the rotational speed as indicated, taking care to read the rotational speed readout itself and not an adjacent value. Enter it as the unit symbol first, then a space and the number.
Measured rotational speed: rpm 8500
